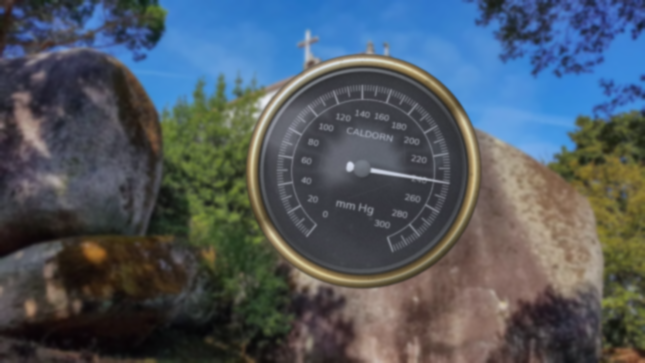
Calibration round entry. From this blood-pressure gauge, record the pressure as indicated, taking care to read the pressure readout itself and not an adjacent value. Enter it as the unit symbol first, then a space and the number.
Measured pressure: mmHg 240
